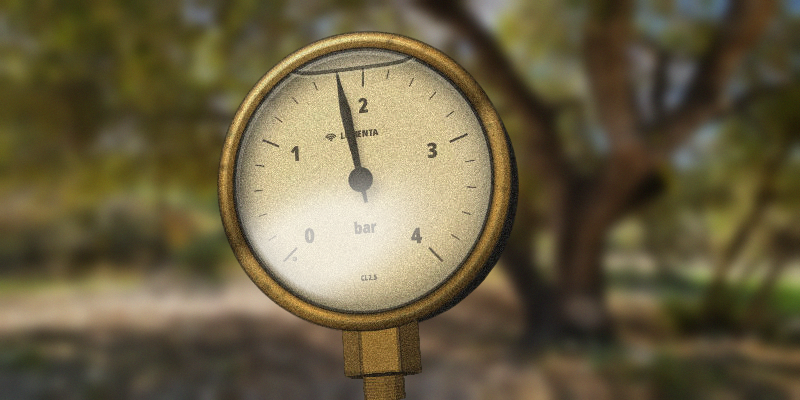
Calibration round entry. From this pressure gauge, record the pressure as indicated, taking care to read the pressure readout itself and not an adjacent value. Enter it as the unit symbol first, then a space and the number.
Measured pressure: bar 1.8
